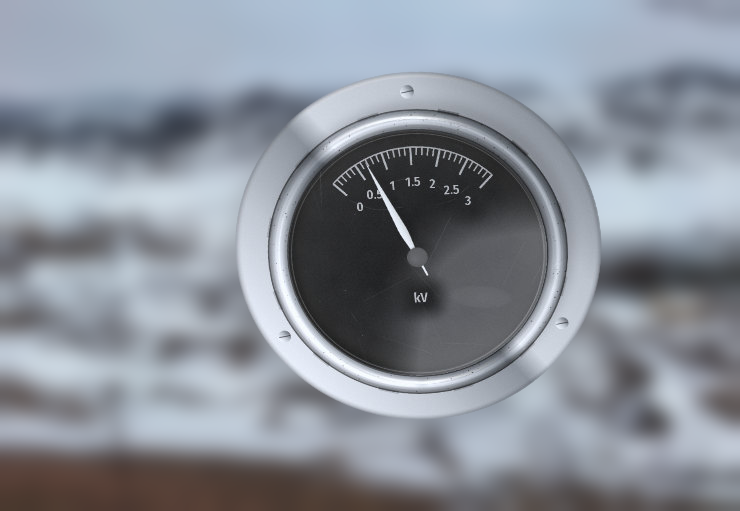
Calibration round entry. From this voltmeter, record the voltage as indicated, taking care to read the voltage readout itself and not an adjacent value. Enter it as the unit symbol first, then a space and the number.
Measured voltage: kV 0.7
